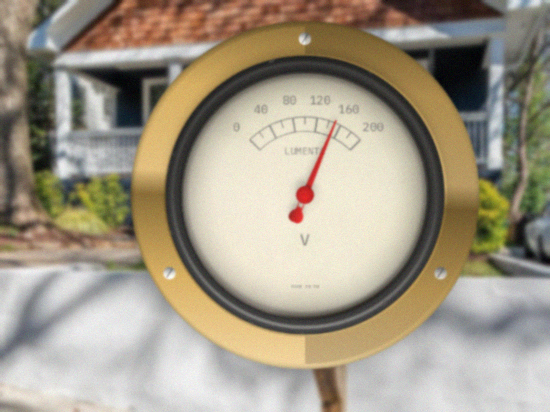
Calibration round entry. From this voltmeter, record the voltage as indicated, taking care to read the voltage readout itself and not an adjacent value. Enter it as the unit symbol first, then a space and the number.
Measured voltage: V 150
